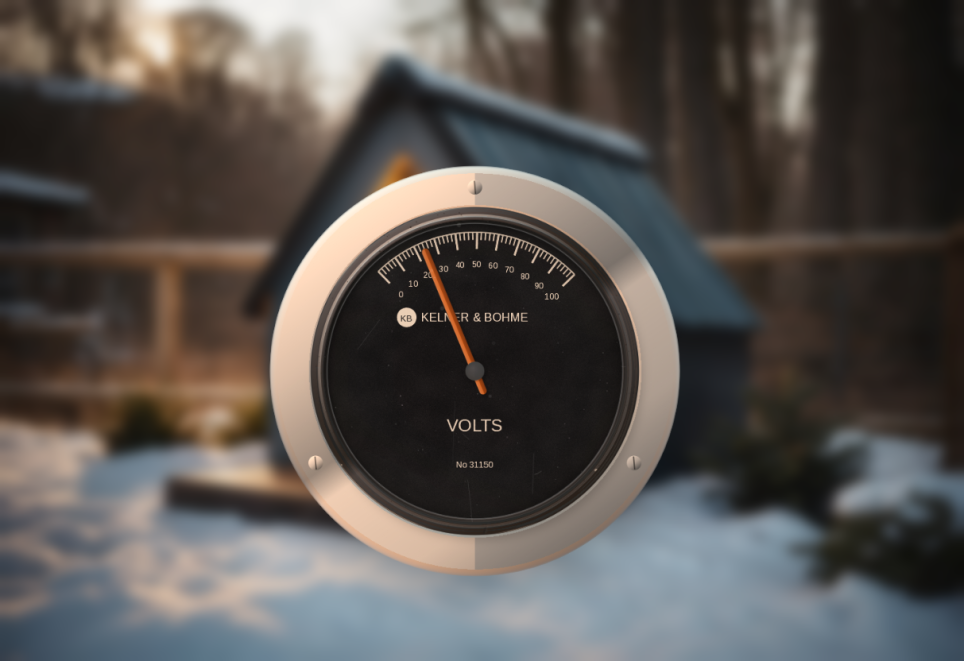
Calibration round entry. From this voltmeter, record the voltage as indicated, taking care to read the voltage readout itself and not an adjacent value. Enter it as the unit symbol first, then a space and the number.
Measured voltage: V 24
